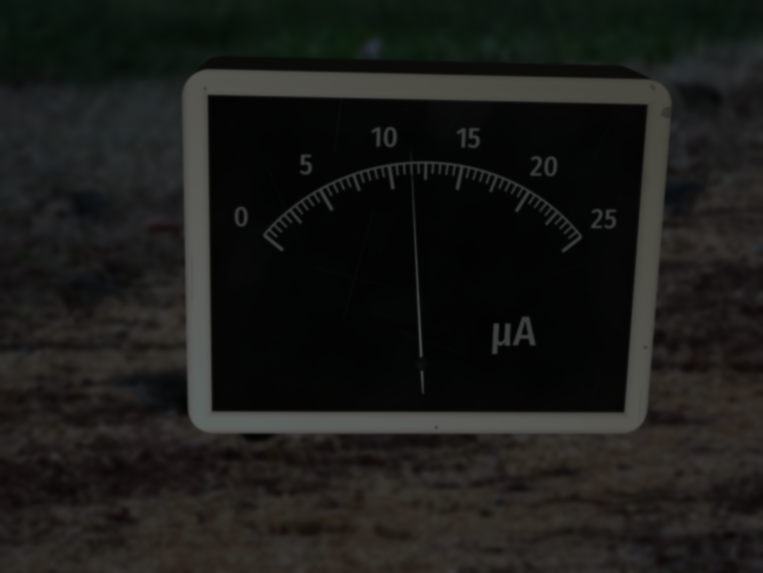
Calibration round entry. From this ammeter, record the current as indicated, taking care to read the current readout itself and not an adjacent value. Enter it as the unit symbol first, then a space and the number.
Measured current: µA 11.5
